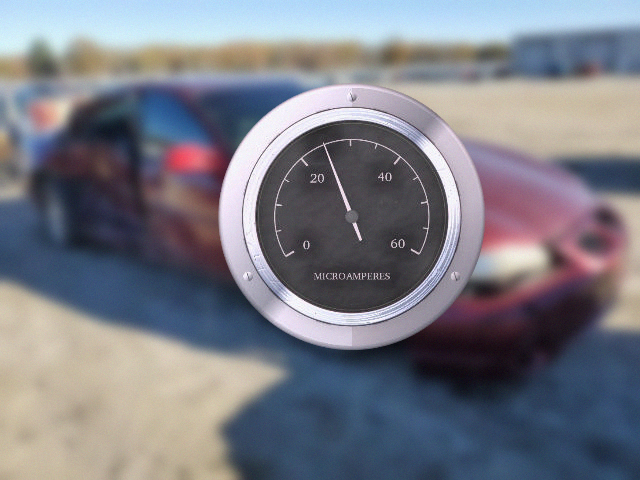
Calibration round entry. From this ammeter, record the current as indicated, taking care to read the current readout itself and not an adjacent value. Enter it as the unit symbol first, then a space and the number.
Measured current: µA 25
